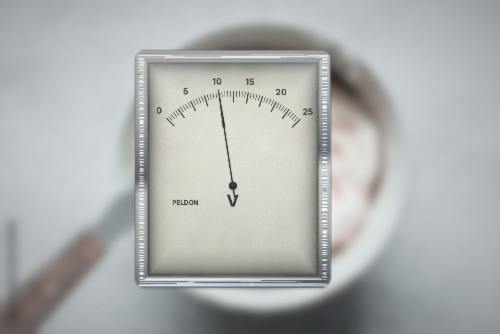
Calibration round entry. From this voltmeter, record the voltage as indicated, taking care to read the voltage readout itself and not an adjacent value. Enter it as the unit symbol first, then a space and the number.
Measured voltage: V 10
